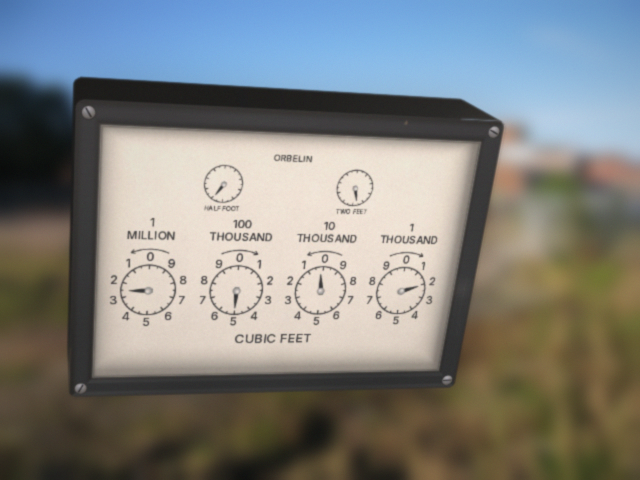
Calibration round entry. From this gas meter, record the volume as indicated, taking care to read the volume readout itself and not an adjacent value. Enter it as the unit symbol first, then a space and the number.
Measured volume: ft³ 250200
